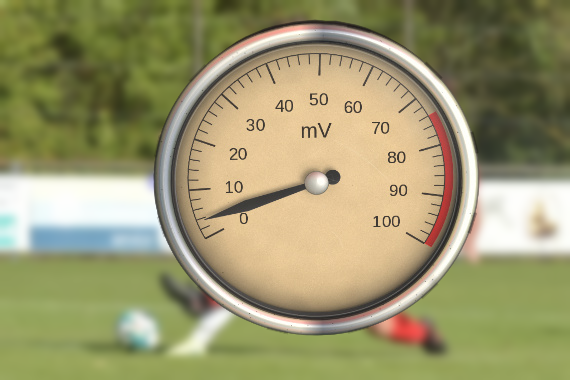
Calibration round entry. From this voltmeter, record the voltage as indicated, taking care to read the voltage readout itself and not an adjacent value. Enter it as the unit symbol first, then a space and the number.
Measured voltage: mV 4
